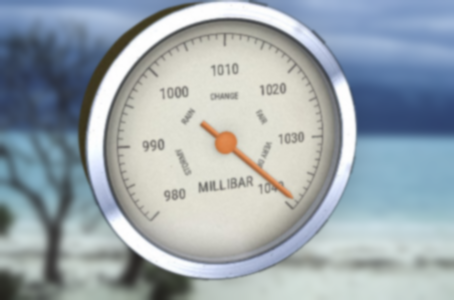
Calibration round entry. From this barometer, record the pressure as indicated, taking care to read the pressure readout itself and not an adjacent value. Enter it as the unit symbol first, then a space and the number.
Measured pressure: mbar 1039
